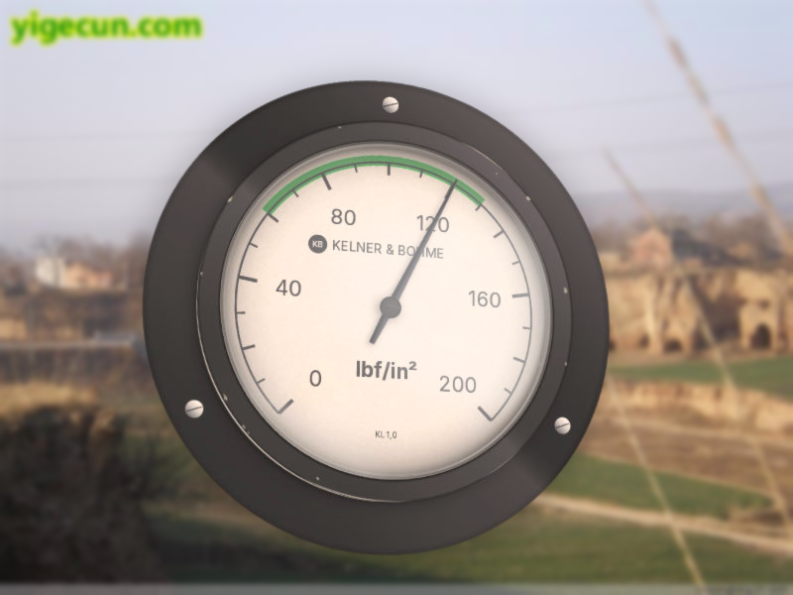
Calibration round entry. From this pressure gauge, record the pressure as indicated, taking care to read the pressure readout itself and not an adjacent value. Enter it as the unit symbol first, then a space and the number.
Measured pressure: psi 120
